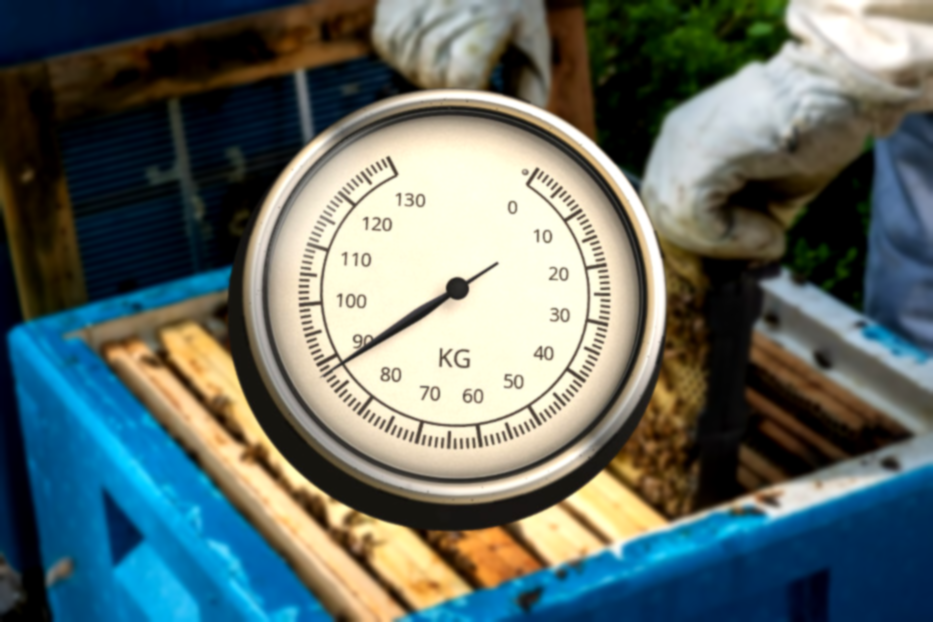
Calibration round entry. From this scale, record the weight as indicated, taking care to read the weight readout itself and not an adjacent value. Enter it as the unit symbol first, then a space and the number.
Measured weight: kg 88
